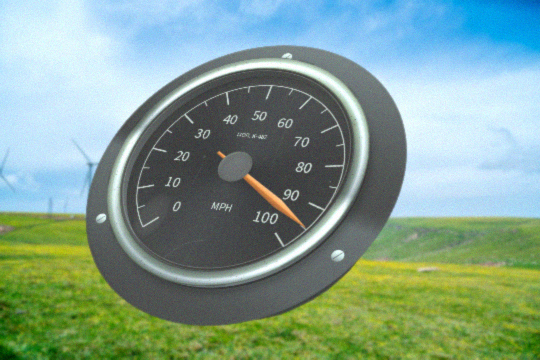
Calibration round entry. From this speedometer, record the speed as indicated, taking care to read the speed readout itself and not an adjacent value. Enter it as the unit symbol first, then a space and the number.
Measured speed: mph 95
